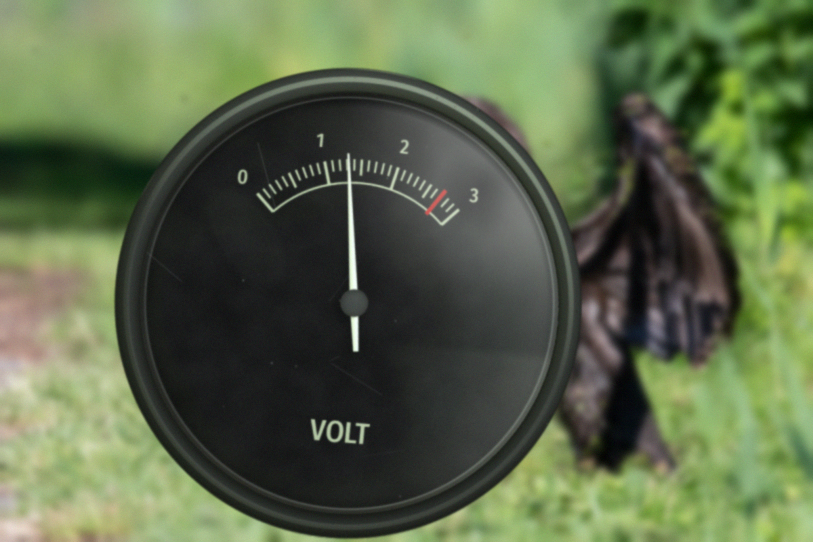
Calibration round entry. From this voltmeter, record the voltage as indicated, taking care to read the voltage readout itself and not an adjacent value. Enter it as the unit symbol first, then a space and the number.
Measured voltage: V 1.3
